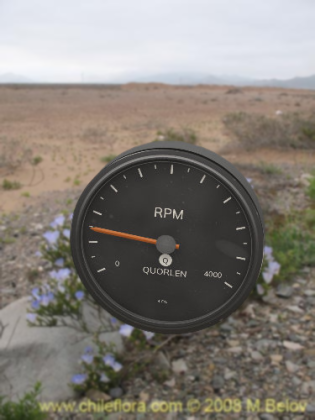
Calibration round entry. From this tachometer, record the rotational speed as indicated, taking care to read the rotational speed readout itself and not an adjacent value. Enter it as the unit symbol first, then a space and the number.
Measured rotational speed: rpm 600
